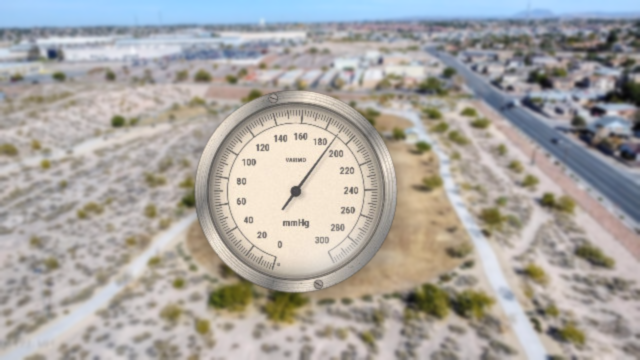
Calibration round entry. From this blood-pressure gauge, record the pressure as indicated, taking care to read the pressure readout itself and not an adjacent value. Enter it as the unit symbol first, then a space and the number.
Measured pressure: mmHg 190
